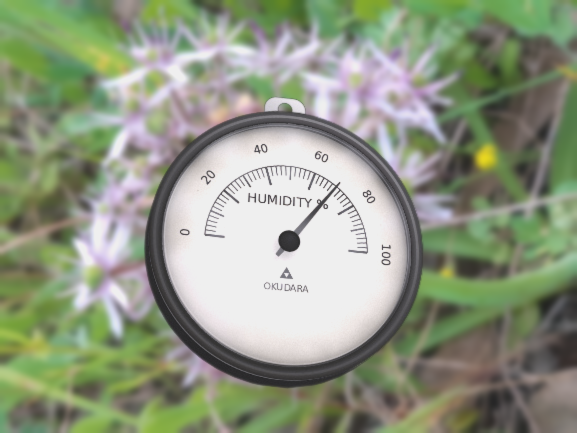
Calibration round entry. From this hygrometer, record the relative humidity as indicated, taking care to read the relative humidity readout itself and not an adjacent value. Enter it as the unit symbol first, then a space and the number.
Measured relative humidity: % 70
